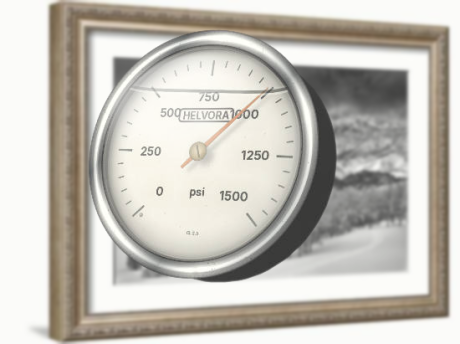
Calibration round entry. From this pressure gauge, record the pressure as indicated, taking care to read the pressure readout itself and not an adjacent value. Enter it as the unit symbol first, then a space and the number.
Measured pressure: psi 1000
